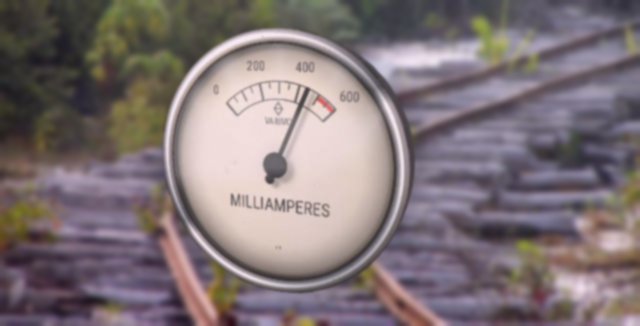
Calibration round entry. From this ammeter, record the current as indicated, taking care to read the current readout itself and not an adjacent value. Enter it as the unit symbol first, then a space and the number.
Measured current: mA 450
